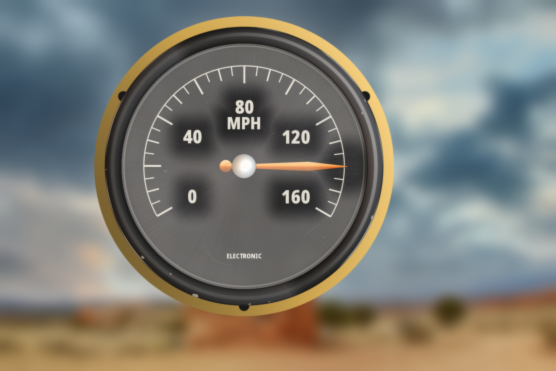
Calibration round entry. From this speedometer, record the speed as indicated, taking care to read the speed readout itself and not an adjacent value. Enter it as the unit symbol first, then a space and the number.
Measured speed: mph 140
